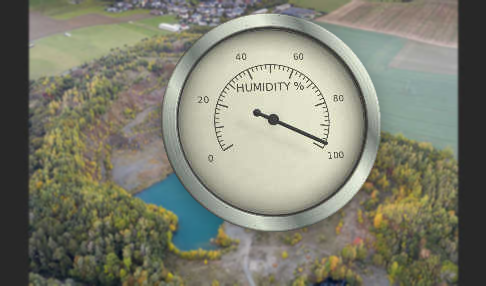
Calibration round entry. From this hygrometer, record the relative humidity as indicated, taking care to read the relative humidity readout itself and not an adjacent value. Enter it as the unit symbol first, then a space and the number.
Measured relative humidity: % 98
